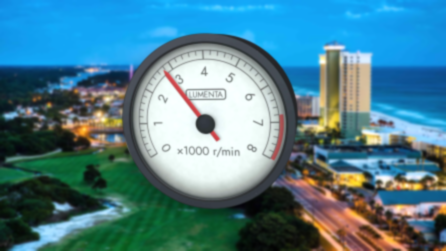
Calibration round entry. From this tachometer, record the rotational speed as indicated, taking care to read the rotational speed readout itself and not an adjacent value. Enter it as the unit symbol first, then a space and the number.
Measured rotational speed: rpm 2800
